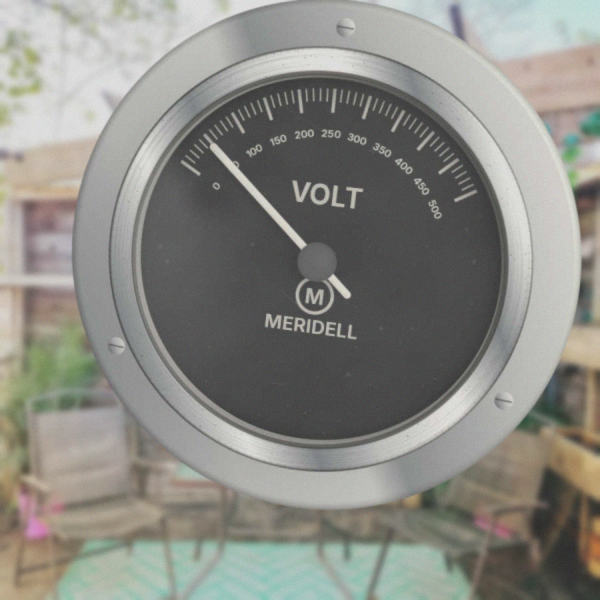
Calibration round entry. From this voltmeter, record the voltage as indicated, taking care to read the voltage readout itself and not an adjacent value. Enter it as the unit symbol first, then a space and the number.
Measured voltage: V 50
